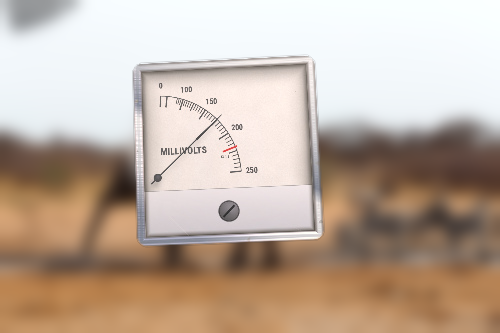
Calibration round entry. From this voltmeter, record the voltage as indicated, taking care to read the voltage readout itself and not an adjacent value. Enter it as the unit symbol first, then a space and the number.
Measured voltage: mV 175
